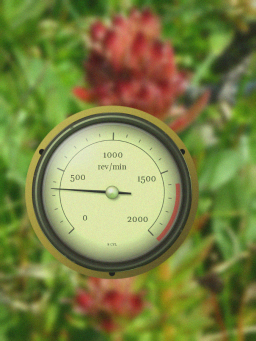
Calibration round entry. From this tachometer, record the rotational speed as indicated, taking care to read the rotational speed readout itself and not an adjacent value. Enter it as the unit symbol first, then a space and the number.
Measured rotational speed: rpm 350
